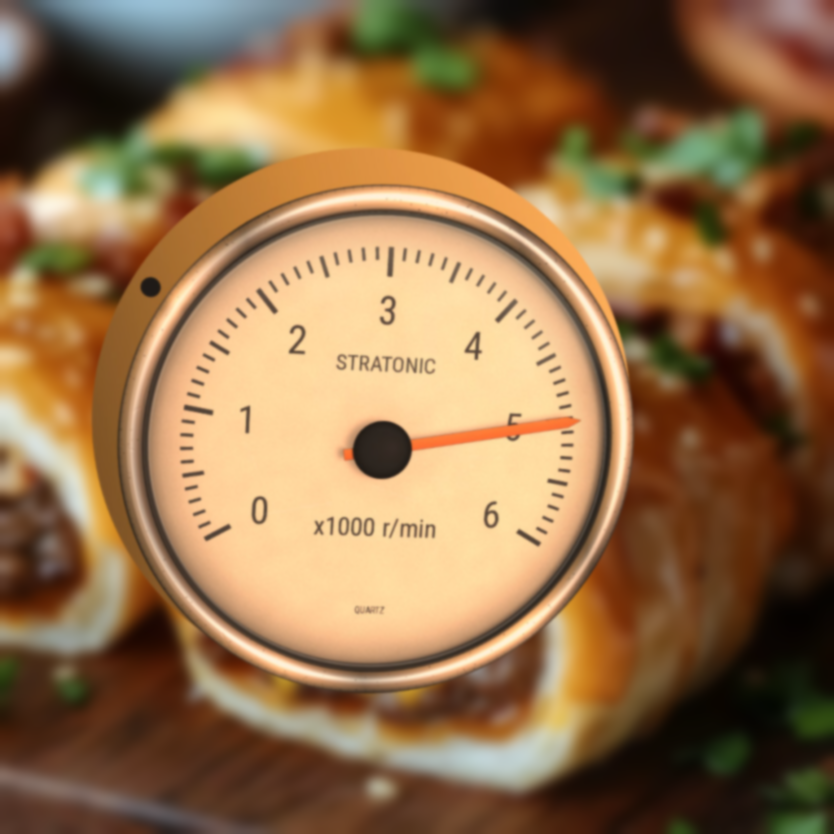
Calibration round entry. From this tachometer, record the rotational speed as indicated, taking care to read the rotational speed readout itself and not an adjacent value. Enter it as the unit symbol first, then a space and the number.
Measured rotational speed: rpm 5000
